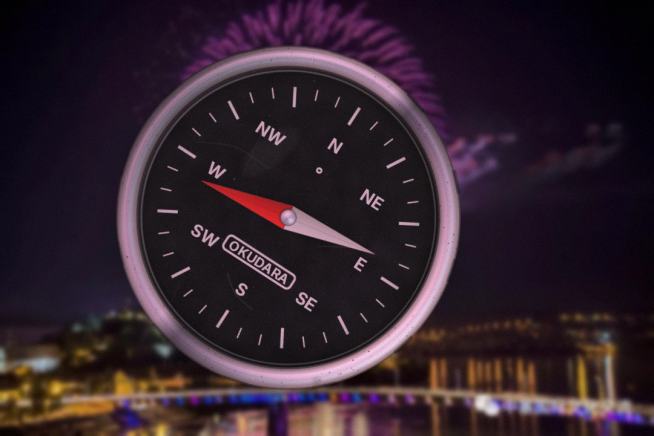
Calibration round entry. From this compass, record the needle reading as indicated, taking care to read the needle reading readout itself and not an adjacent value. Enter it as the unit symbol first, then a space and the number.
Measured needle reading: ° 260
